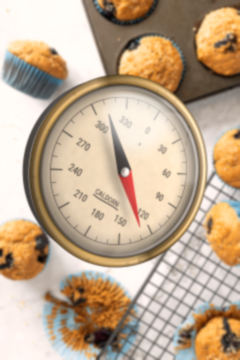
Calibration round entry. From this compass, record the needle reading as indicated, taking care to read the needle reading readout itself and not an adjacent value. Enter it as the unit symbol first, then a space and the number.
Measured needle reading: ° 130
